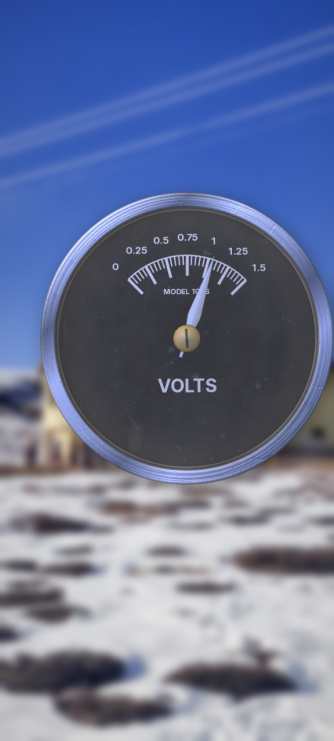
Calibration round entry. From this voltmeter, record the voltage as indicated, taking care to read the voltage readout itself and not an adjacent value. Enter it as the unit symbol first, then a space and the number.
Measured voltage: V 1.05
